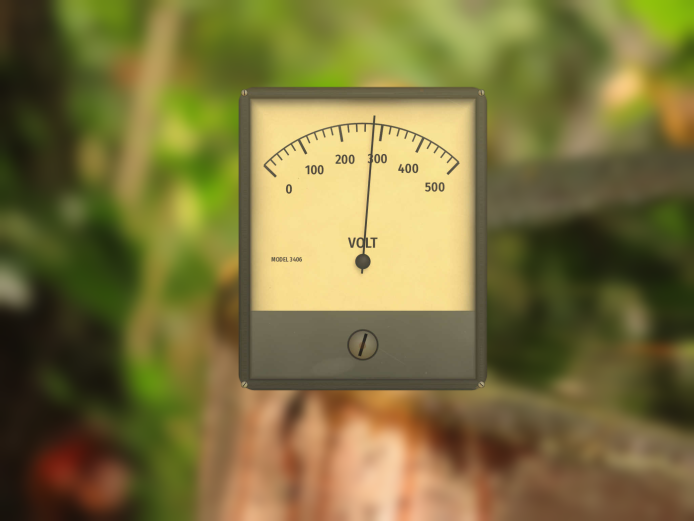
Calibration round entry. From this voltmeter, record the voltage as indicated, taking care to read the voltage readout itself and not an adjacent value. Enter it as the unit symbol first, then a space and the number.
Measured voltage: V 280
